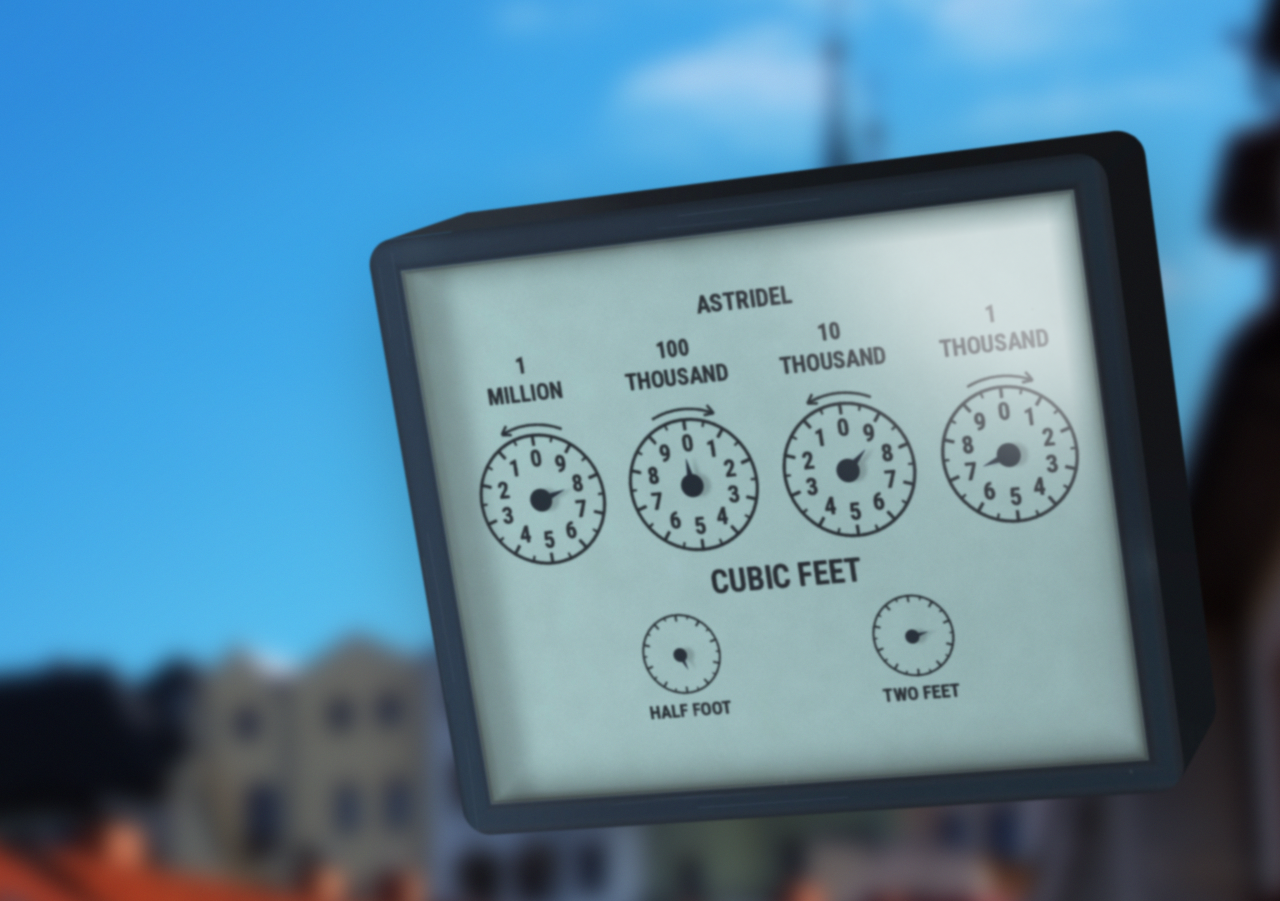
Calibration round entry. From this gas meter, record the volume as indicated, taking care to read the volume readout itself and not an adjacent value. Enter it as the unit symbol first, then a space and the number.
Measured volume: ft³ 798700
